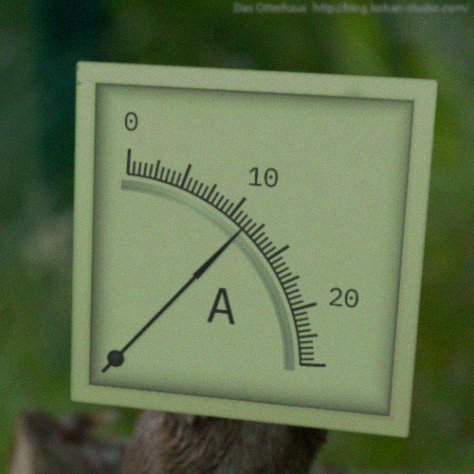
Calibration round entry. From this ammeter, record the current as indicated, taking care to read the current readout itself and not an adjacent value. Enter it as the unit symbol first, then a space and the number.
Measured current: A 11.5
